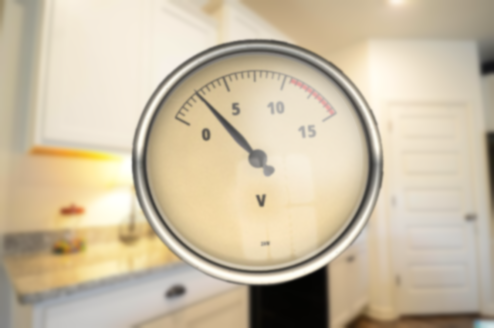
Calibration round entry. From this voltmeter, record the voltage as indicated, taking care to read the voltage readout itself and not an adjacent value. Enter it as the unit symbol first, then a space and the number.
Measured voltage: V 2.5
